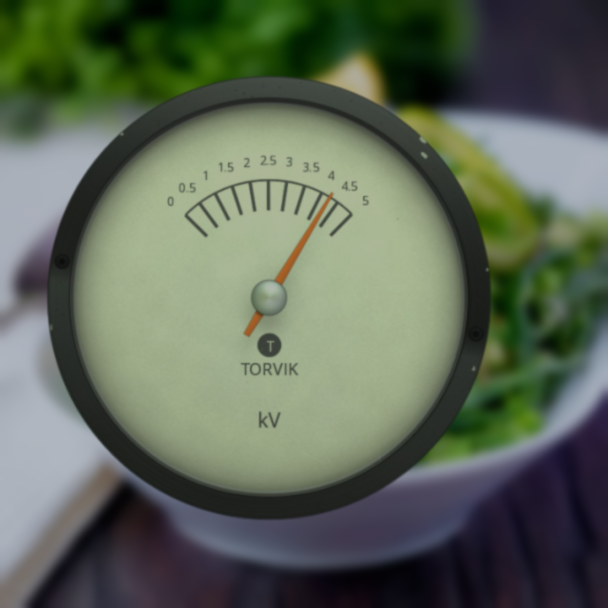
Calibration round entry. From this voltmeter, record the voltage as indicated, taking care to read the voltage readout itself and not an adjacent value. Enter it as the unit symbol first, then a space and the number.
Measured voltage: kV 4.25
